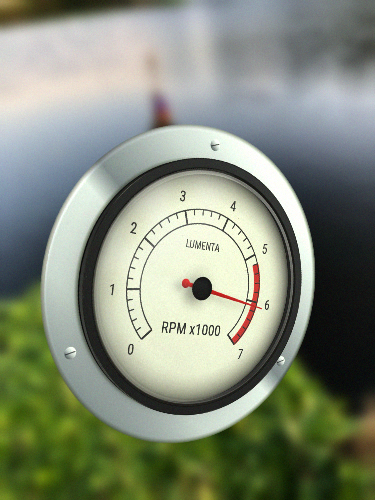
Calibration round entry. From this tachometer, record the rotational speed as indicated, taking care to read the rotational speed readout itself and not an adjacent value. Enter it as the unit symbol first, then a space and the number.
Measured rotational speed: rpm 6100
